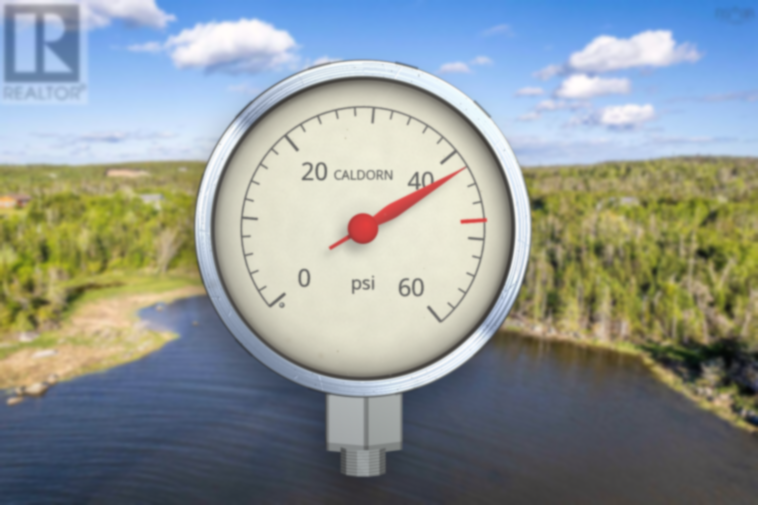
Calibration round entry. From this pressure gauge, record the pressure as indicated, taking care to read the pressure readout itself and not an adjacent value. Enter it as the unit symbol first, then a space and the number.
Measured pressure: psi 42
